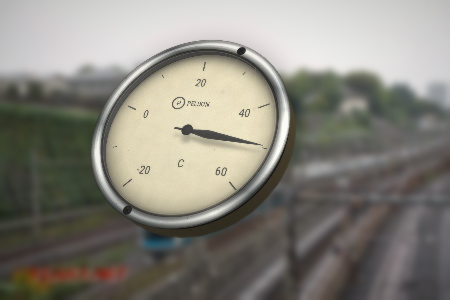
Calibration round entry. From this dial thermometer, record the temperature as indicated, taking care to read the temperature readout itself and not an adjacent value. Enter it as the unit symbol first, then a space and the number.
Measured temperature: °C 50
